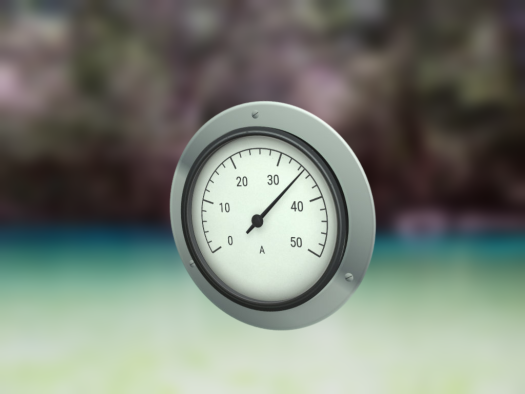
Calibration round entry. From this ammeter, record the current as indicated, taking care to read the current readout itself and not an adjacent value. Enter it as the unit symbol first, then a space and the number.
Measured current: A 35
